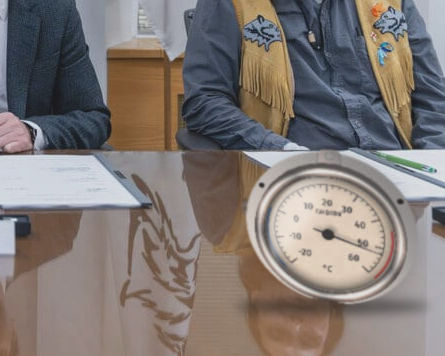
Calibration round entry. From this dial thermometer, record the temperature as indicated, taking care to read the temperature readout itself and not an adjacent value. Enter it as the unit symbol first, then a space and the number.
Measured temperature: °C 52
